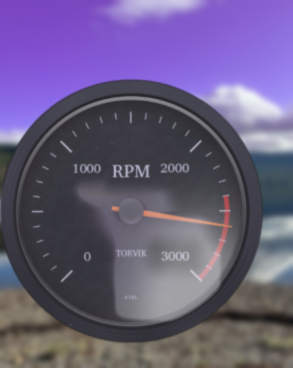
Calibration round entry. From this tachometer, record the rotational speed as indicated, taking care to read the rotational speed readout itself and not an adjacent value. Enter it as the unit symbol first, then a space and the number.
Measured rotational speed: rpm 2600
